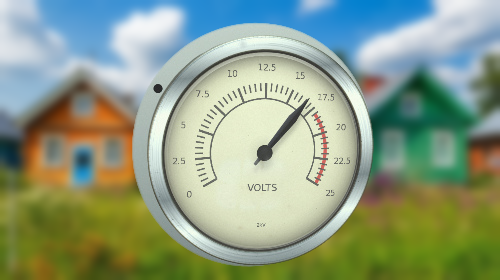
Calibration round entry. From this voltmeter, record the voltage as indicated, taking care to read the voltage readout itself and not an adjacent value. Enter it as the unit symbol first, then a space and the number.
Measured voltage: V 16.5
